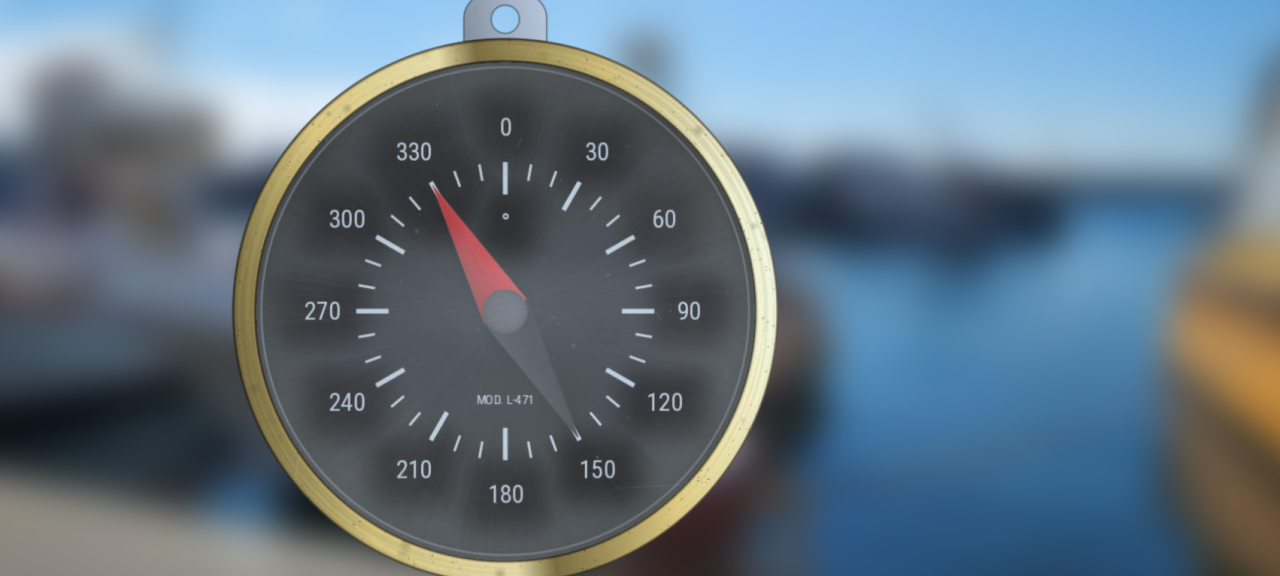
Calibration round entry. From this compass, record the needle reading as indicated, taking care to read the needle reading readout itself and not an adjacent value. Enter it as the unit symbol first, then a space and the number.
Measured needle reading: ° 330
